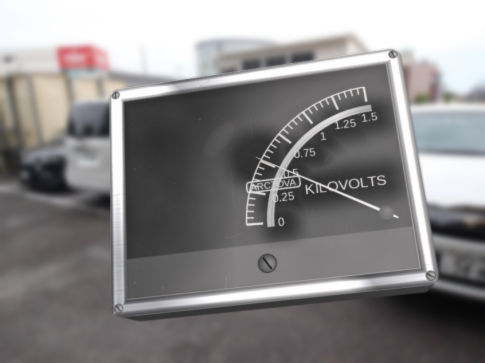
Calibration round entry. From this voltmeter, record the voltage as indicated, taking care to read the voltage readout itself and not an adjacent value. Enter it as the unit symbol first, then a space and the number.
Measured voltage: kV 0.5
